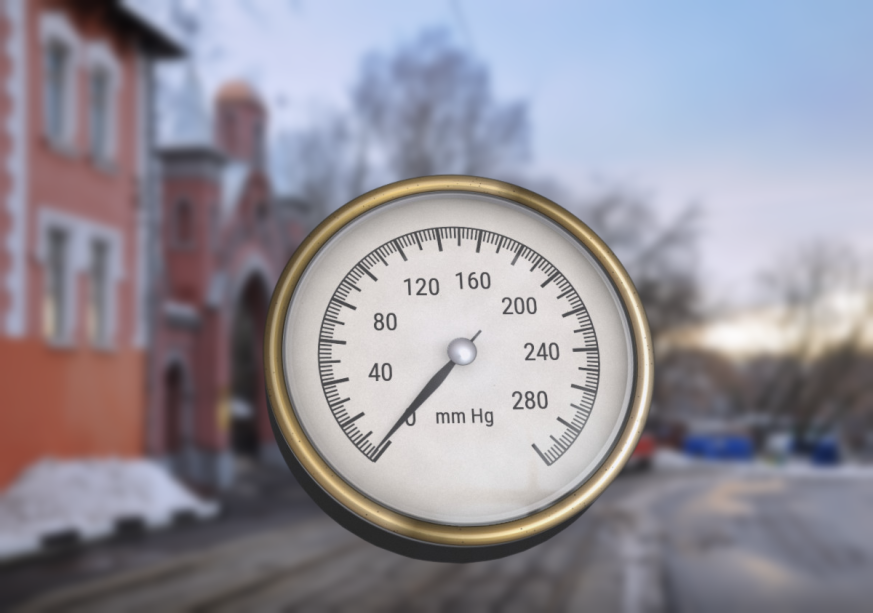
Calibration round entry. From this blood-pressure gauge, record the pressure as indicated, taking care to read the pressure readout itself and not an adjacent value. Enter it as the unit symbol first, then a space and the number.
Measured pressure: mmHg 2
